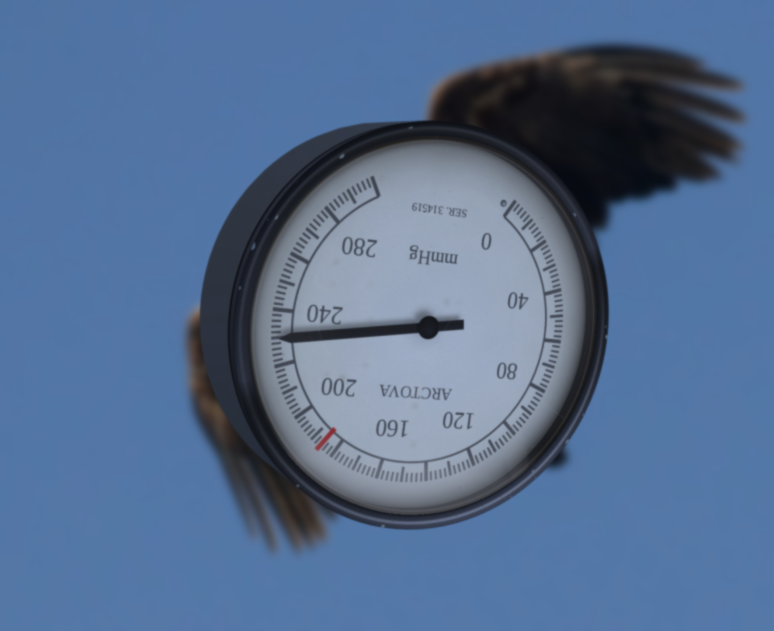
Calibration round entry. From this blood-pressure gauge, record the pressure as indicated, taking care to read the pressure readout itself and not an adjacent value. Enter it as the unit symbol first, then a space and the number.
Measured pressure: mmHg 230
